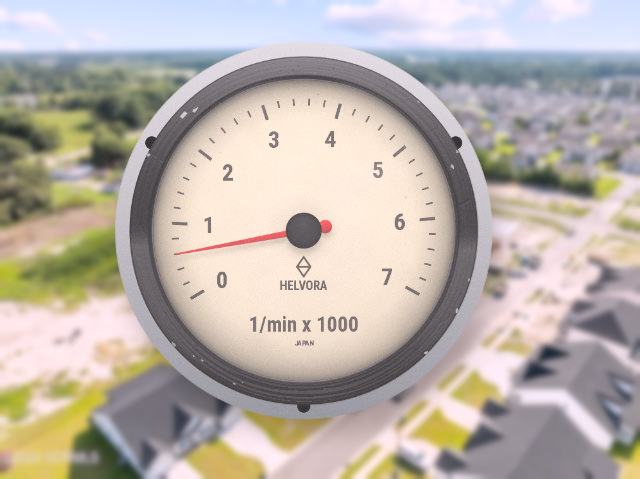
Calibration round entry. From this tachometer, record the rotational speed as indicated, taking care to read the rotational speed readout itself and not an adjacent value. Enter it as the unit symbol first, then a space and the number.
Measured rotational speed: rpm 600
